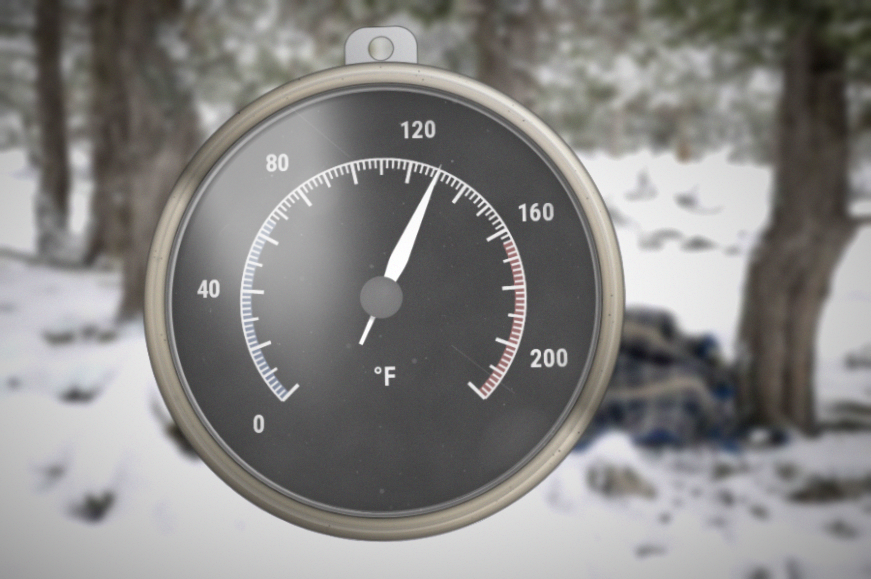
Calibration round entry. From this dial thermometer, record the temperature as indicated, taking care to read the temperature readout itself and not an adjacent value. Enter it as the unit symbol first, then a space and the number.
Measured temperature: °F 130
